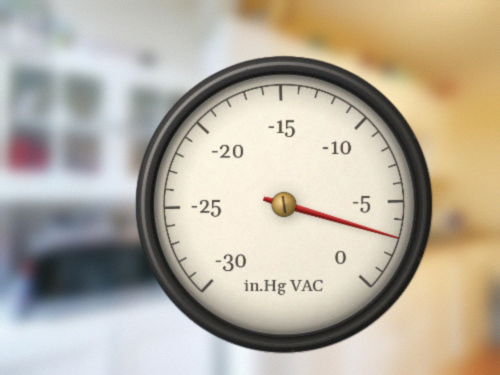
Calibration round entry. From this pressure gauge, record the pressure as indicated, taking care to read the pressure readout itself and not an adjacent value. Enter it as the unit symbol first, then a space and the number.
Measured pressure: inHg -3
